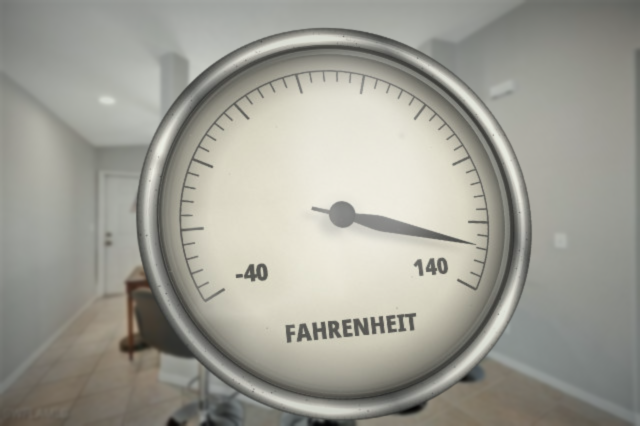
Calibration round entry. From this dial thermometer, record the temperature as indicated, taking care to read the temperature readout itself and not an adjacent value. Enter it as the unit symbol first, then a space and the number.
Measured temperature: °F 128
